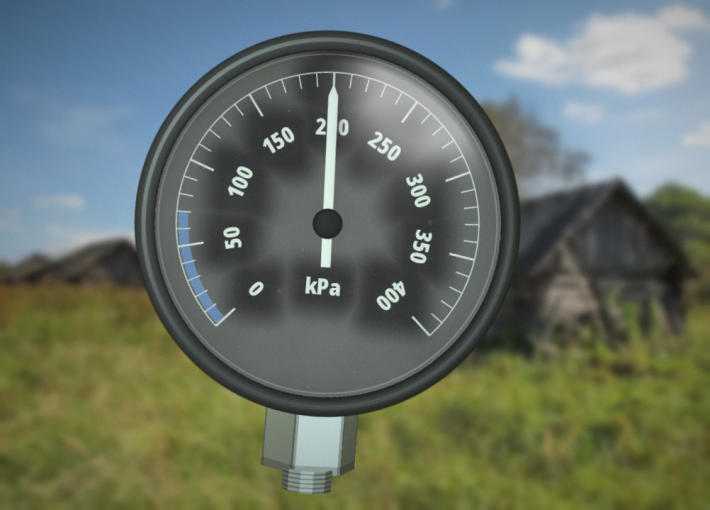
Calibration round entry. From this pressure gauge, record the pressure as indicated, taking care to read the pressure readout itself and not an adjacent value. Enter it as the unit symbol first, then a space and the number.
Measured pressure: kPa 200
